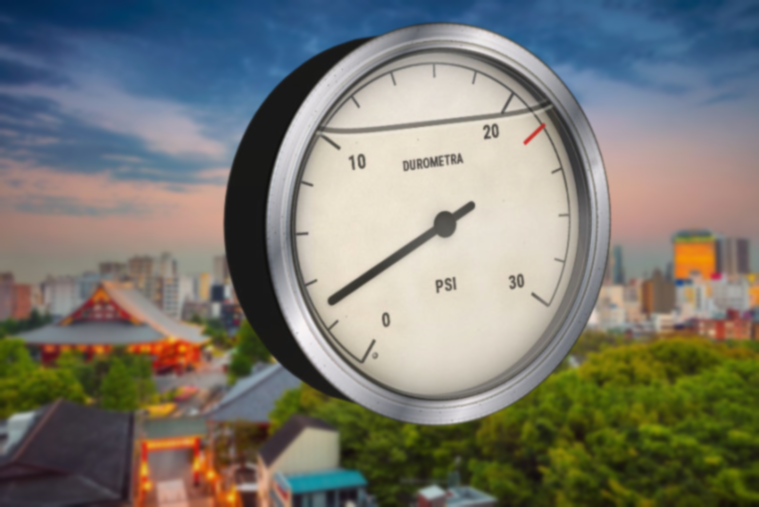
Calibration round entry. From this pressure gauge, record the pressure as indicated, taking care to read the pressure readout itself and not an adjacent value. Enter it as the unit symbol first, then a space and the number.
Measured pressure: psi 3
